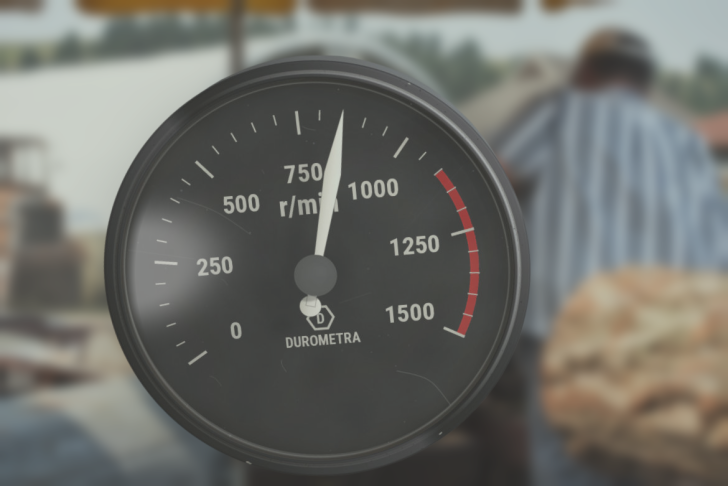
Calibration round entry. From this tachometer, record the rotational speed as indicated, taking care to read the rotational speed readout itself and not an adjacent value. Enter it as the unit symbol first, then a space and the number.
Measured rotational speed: rpm 850
